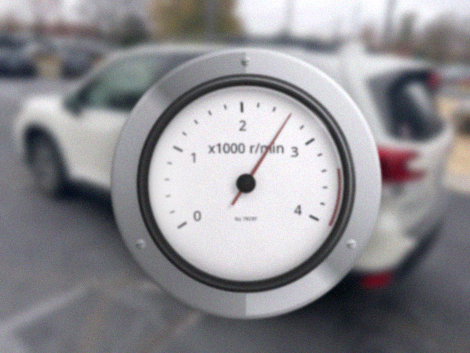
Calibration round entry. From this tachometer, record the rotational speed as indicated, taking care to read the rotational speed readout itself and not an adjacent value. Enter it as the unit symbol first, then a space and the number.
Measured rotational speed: rpm 2600
